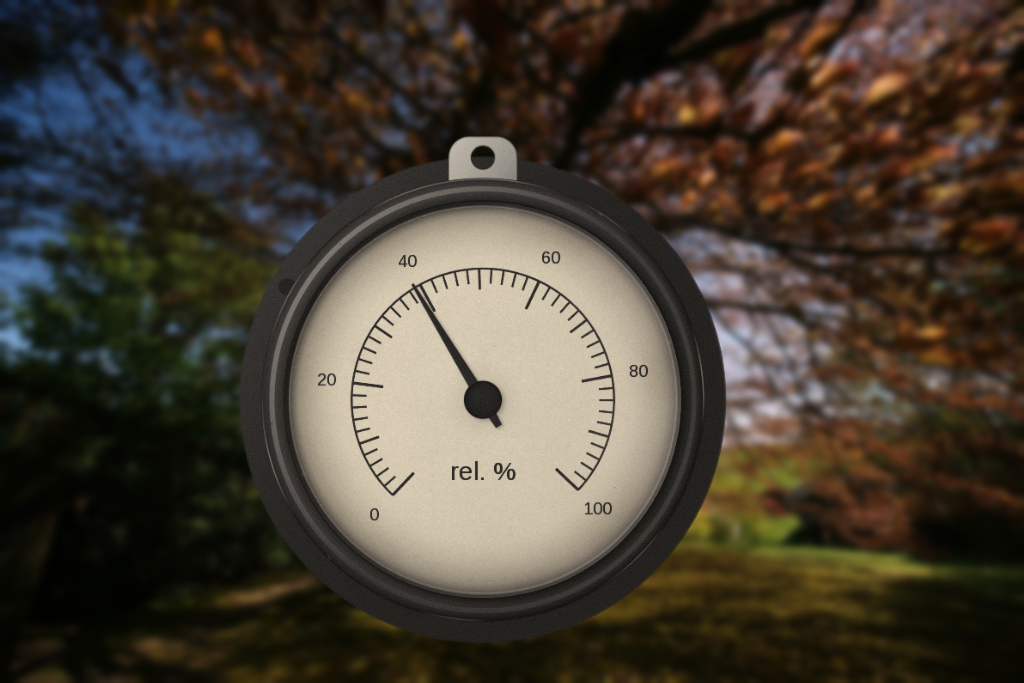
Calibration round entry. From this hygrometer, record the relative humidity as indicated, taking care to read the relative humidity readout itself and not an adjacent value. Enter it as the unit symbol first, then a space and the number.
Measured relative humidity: % 39
